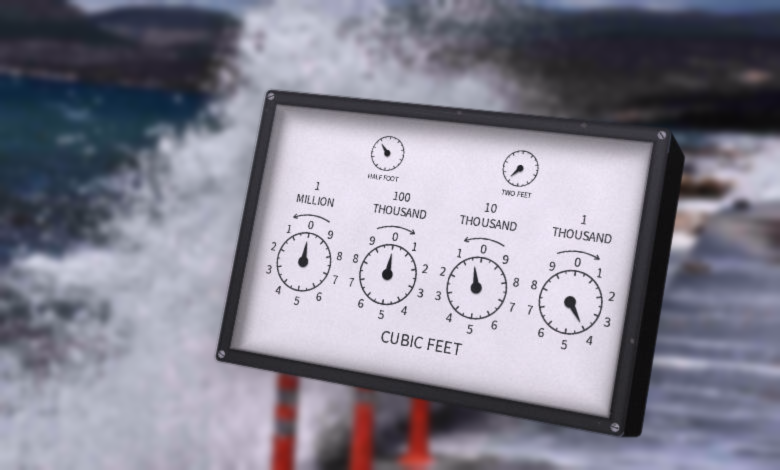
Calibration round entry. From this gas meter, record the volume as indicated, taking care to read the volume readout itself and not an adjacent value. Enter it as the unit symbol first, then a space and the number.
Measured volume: ft³ 400
